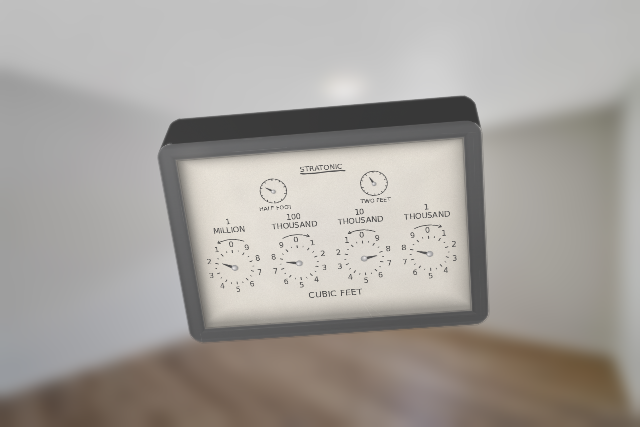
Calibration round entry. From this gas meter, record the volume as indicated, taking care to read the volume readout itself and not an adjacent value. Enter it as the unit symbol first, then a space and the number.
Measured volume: ft³ 177800
